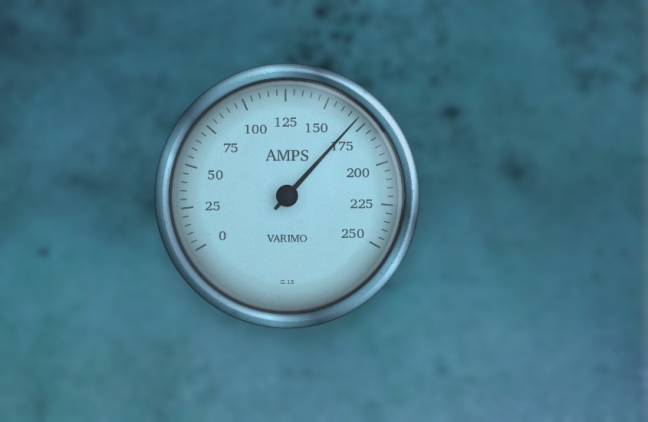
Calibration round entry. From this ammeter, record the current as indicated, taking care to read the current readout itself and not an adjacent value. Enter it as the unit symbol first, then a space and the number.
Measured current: A 170
